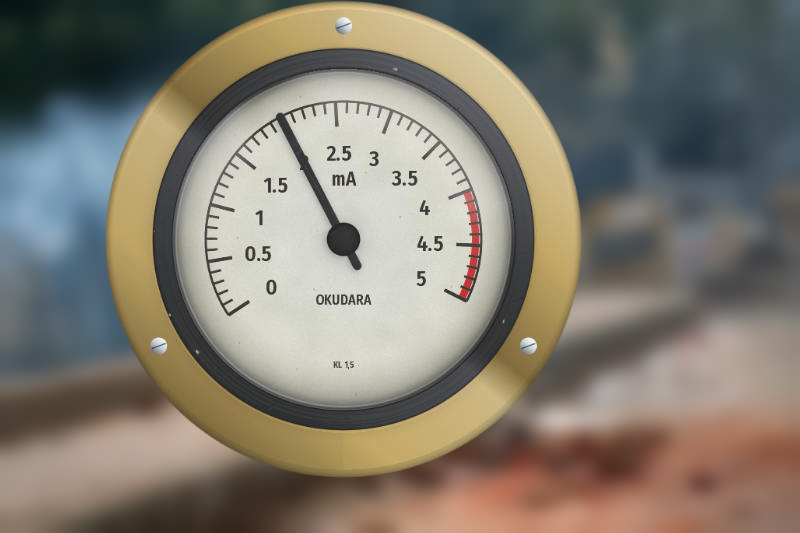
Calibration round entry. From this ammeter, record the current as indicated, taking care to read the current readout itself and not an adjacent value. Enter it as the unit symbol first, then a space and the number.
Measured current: mA 2
